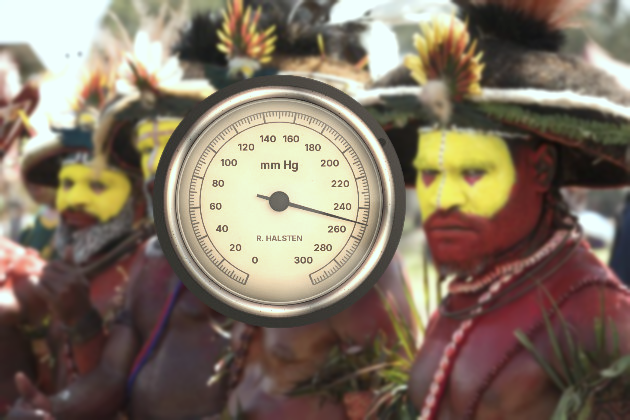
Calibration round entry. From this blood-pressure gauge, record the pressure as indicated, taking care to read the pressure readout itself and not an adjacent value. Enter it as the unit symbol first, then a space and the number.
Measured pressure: mmHg 250
